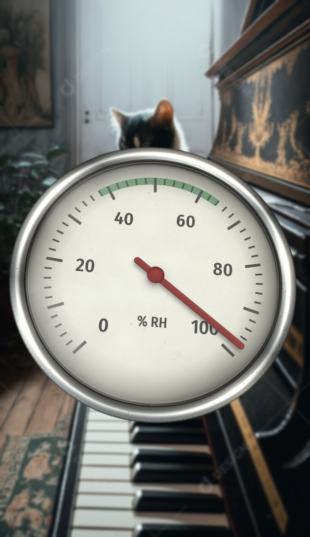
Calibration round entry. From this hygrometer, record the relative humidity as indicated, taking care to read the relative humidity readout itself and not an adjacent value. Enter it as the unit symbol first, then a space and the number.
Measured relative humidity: % 98
